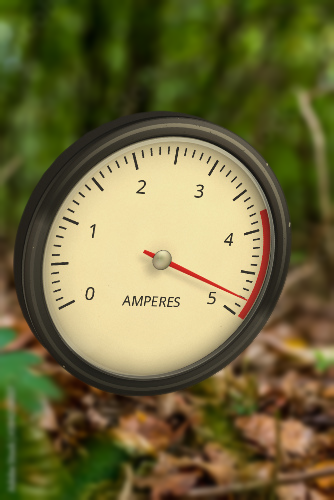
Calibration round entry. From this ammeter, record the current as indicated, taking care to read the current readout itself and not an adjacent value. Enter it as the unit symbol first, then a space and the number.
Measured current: A 4.8
